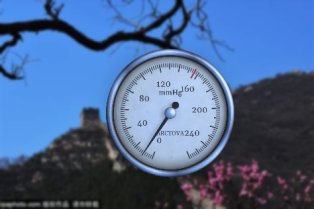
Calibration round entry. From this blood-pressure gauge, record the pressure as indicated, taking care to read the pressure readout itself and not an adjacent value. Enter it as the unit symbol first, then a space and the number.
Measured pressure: mmHg 10
